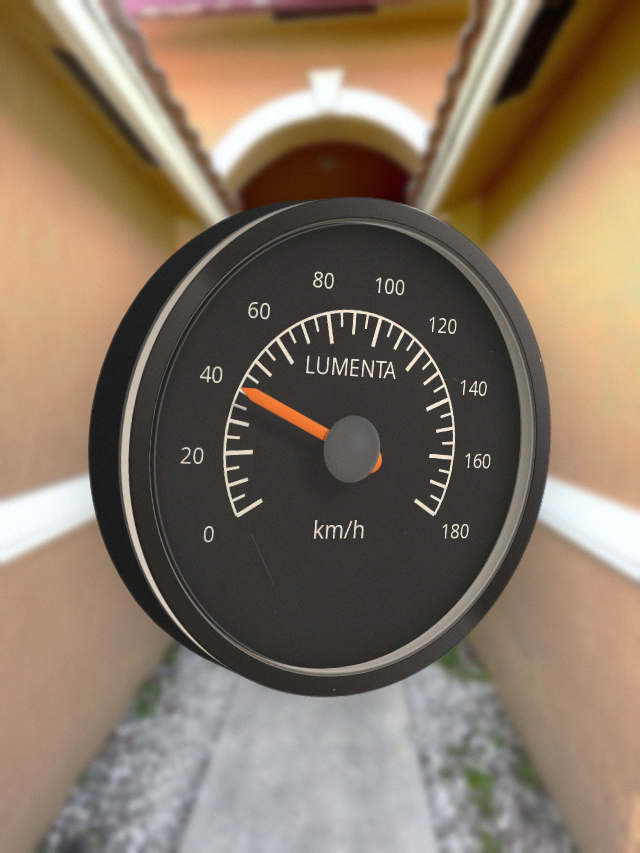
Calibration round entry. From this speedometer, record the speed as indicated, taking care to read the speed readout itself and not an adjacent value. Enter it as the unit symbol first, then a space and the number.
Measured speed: km/h 40
